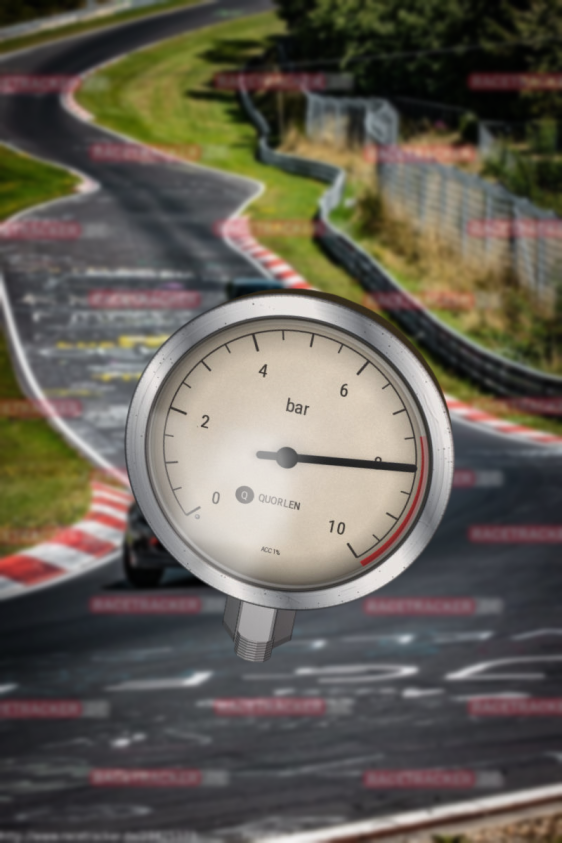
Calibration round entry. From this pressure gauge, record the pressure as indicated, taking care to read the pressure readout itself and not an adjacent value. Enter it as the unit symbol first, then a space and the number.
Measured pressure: bar 8
